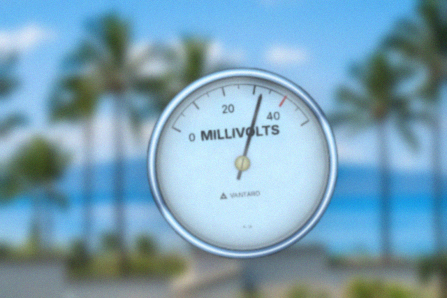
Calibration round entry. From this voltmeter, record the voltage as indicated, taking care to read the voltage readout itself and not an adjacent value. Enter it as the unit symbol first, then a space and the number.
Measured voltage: mV 32.5
